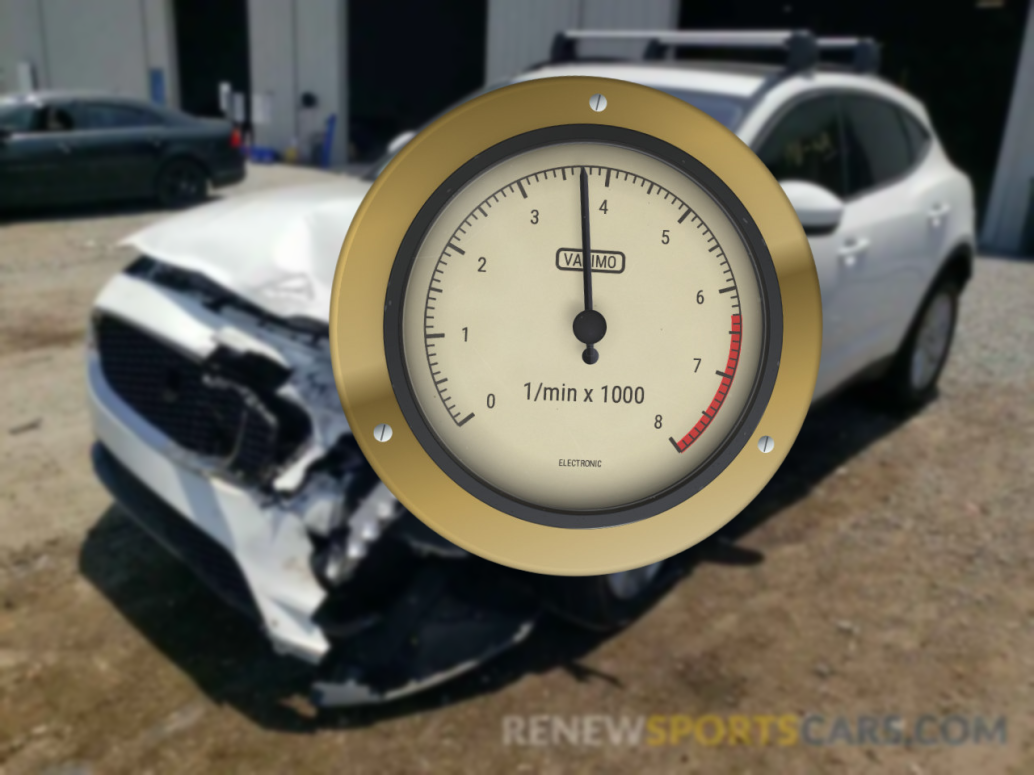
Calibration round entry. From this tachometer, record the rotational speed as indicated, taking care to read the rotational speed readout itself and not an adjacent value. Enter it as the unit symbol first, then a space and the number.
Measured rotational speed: rpm 3700
